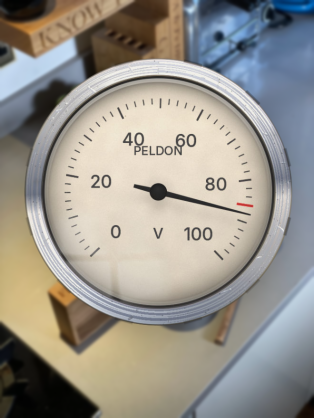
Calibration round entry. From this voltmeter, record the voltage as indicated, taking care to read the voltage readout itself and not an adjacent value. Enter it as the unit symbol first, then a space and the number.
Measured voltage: V 88
